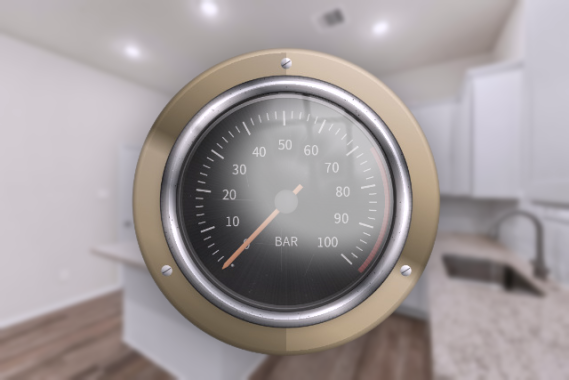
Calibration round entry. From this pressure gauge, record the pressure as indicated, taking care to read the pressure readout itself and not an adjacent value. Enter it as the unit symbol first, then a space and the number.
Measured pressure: bar 0
